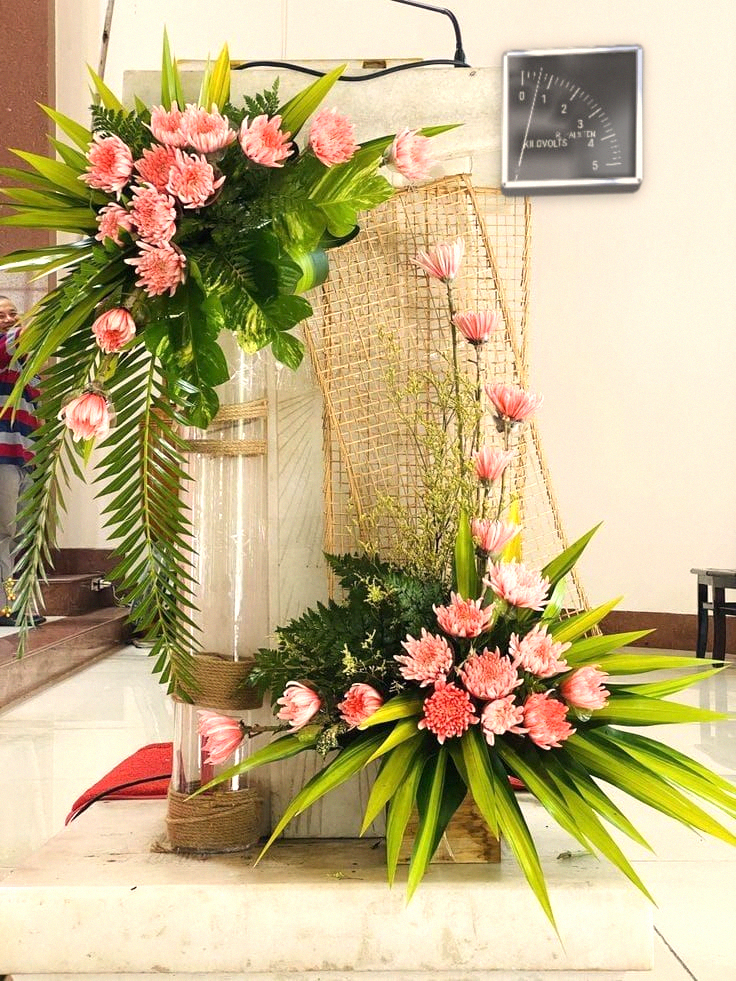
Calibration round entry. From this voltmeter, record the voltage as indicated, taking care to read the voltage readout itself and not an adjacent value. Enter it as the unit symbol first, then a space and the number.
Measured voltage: kV 0.6
